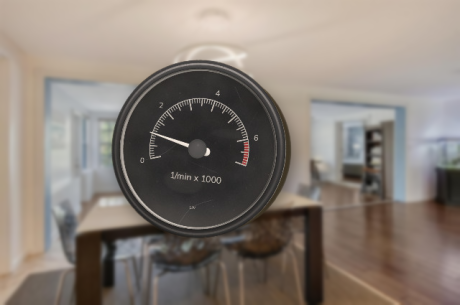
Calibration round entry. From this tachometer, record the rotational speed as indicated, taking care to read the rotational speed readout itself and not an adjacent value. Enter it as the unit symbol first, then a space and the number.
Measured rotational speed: rpm 1000
